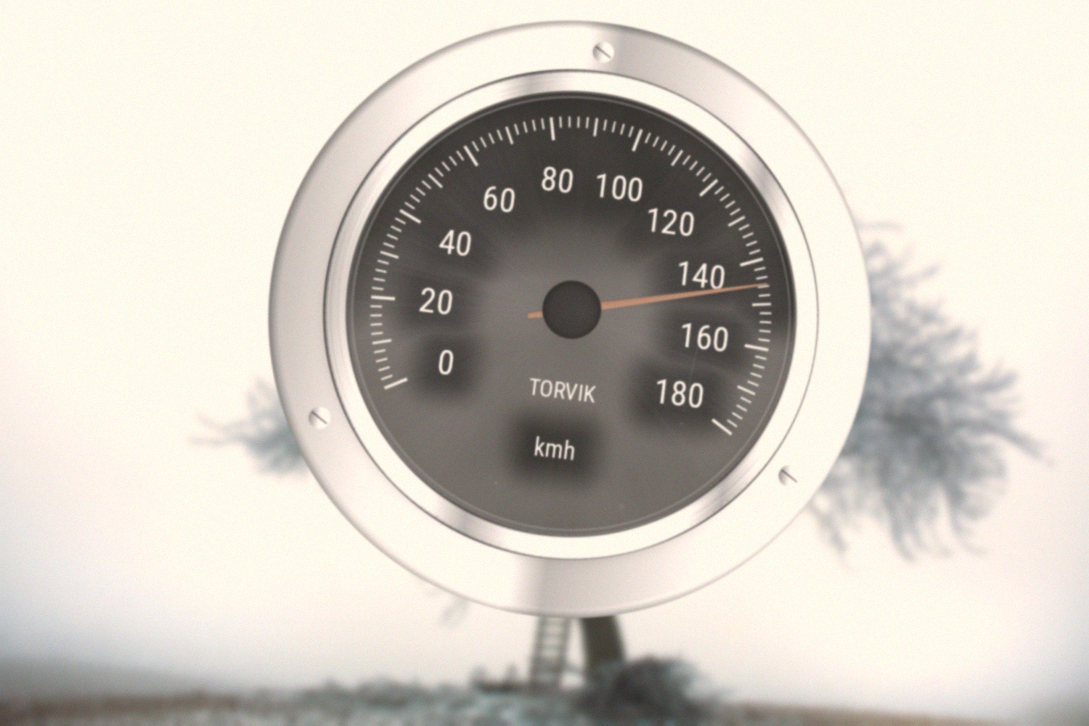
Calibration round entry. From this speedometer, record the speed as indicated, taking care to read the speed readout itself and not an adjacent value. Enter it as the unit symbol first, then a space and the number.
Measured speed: km/h 146
